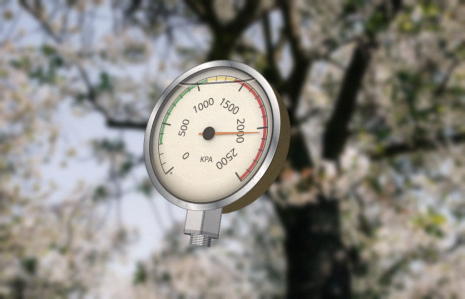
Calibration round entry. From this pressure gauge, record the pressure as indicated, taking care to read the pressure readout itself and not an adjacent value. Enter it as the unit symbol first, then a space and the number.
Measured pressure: kPa 2050
